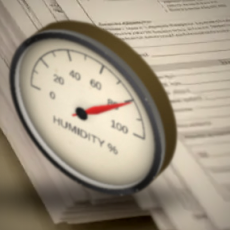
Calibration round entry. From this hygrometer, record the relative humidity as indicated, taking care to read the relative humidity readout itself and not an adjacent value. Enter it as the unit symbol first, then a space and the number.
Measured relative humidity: % 80
